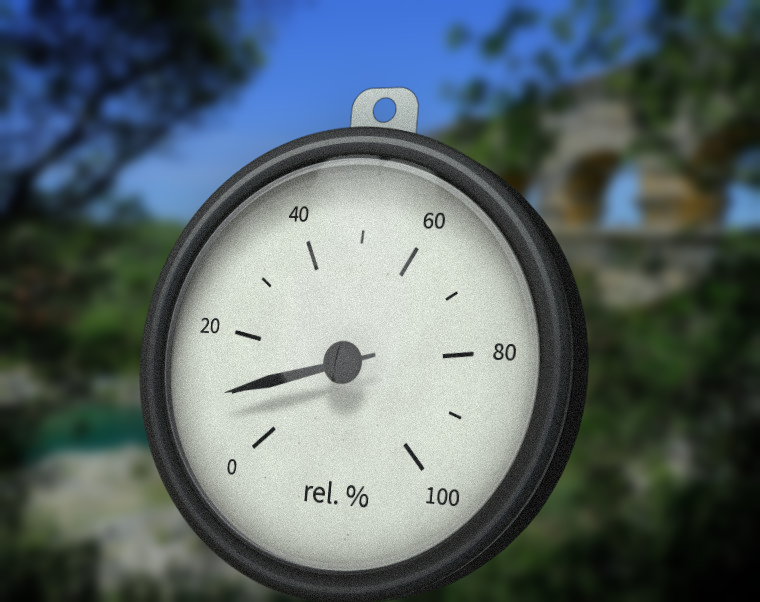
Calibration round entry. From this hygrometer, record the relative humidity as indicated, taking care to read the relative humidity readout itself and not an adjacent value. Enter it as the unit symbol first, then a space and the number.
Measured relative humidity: % 10
